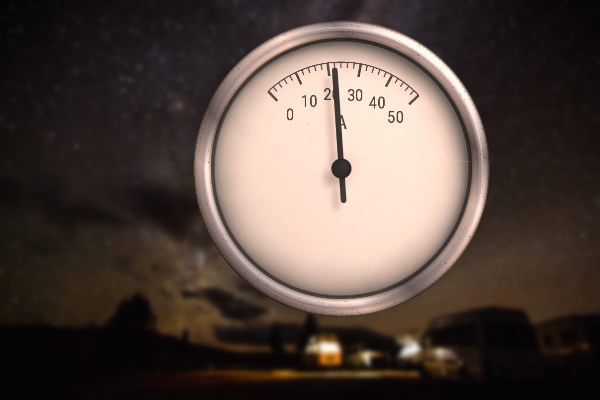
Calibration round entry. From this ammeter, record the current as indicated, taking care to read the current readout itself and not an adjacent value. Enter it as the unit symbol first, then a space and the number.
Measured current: A 22
